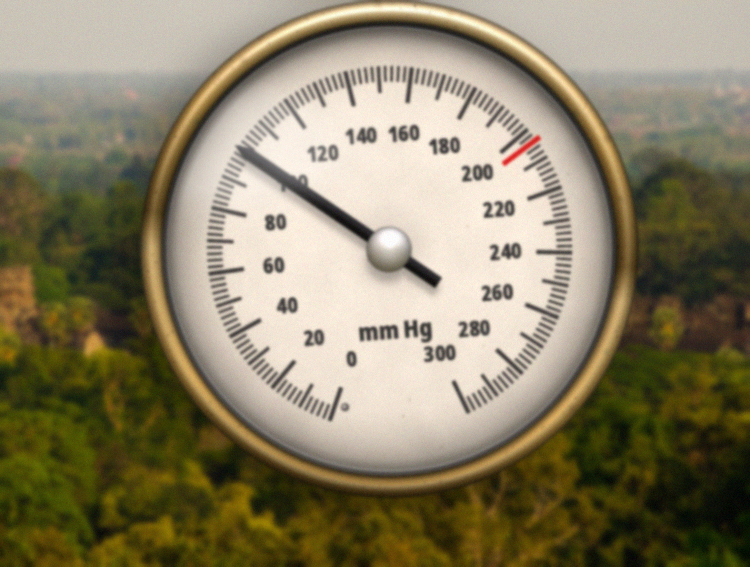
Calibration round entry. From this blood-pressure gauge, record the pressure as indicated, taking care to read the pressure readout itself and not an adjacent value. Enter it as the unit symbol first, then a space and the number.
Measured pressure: mmHg 100
